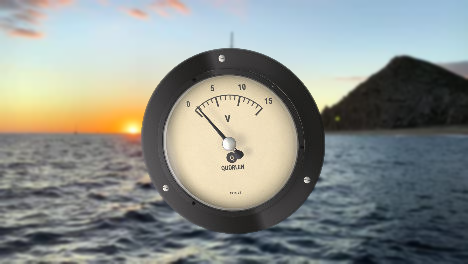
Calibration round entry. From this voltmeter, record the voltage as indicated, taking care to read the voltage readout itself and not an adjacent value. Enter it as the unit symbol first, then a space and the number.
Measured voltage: V 1
